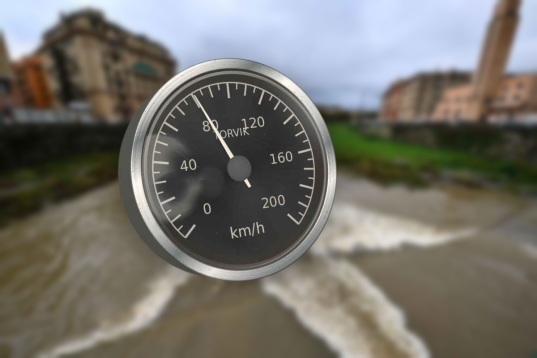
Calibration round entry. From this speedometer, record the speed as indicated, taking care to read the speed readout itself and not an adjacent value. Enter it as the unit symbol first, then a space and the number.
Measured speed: km/h 80
